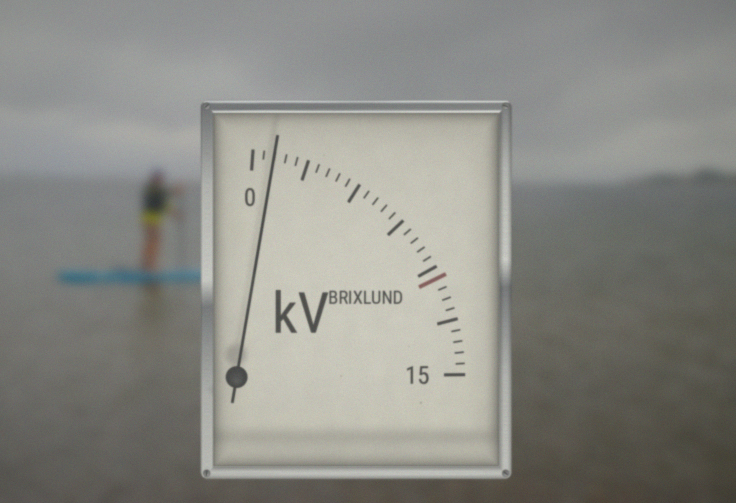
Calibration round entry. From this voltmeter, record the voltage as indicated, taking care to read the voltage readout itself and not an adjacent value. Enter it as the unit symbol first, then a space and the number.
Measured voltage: kV 1
